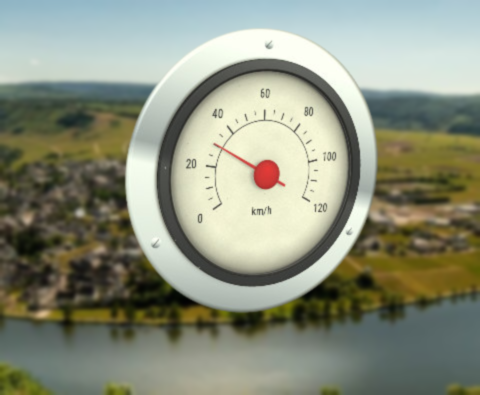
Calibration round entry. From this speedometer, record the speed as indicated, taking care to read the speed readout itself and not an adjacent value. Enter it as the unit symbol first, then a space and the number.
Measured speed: km/h 30
